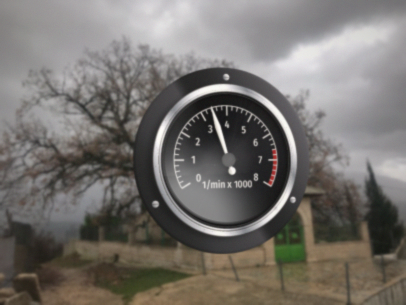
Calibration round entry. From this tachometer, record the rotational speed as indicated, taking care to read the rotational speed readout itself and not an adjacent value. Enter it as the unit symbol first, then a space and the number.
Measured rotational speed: rpm 3400
